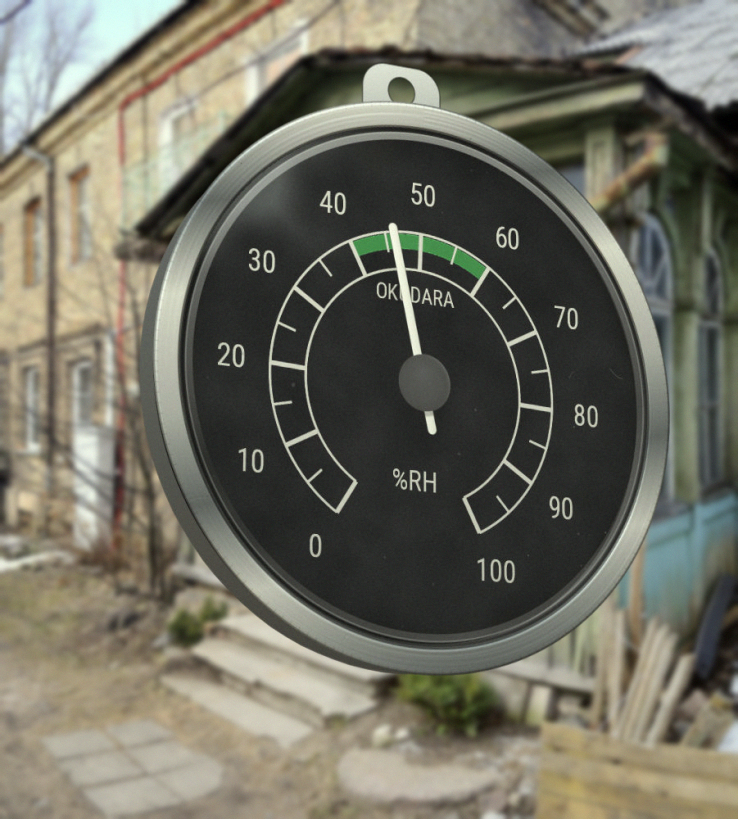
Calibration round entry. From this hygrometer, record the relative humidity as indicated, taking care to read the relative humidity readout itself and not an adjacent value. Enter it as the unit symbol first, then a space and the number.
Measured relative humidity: % 45
